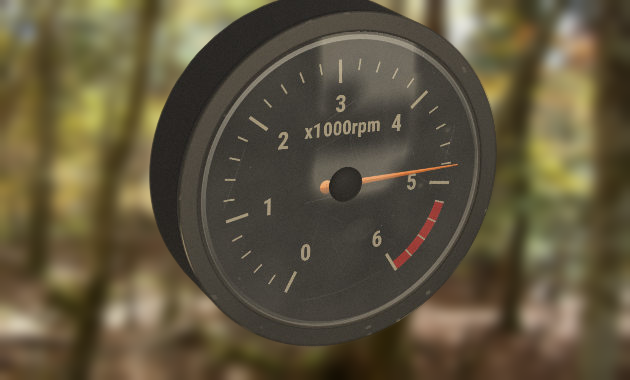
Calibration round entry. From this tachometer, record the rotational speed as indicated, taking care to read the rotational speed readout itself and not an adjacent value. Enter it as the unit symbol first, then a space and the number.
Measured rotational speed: rpm 4800
